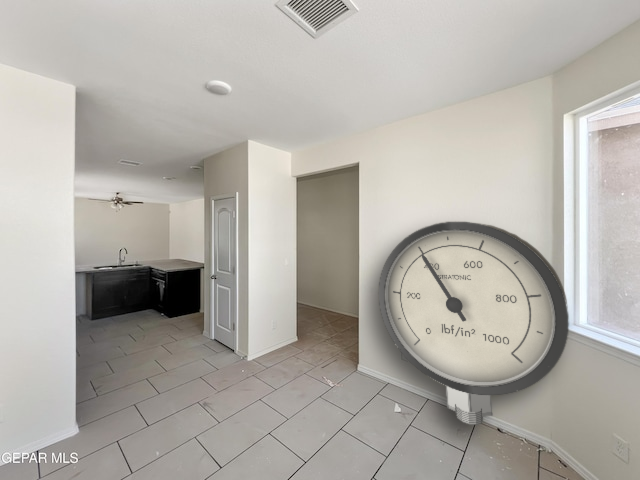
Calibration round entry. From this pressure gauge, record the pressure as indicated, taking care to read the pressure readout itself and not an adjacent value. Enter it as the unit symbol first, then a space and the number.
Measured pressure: psi 400
